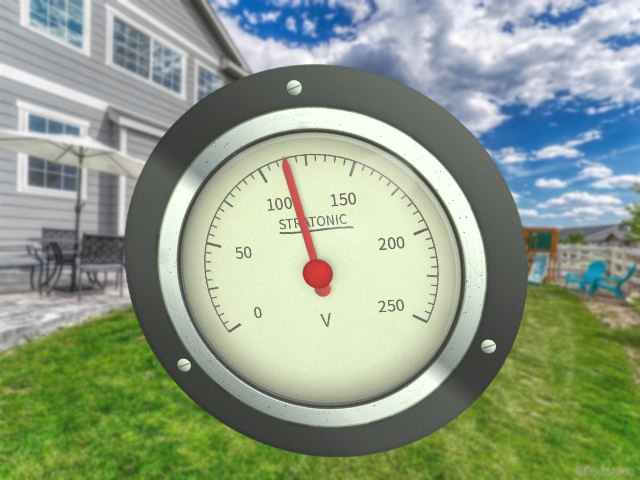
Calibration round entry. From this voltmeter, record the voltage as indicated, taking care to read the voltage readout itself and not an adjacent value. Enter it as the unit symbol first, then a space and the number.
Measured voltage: V 115
